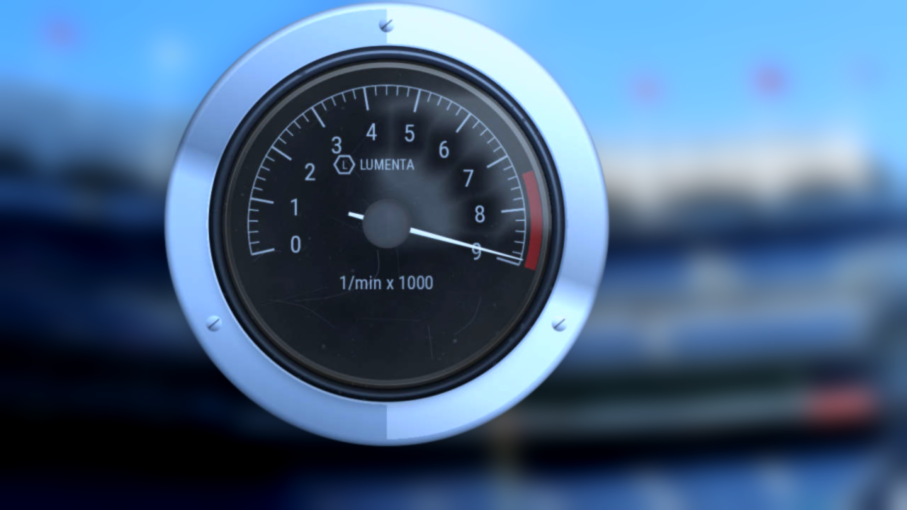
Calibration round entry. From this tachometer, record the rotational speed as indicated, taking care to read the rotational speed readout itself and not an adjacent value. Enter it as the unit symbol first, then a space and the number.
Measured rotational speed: rpm 8900
